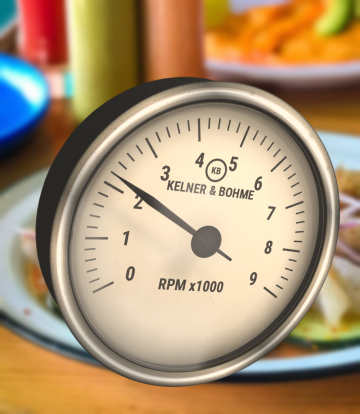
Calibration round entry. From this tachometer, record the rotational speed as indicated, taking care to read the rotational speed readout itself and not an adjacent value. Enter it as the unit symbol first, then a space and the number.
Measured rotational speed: rpm 2200
